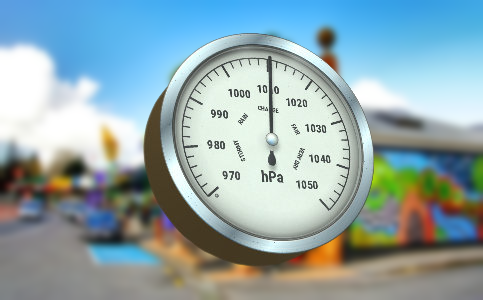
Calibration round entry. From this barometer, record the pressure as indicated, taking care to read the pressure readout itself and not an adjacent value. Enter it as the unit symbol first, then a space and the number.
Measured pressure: hPa 1010
